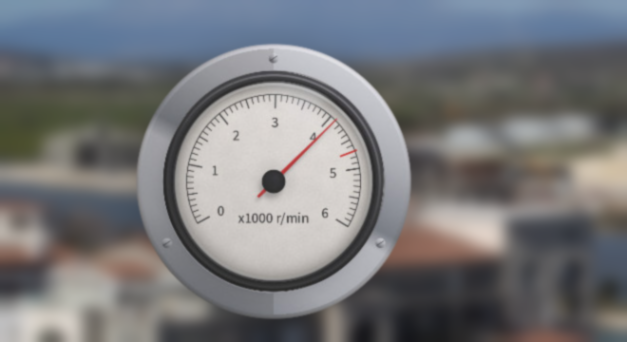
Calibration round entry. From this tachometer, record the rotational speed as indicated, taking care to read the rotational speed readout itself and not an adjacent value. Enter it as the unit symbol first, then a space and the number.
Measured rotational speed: rpm 4100
